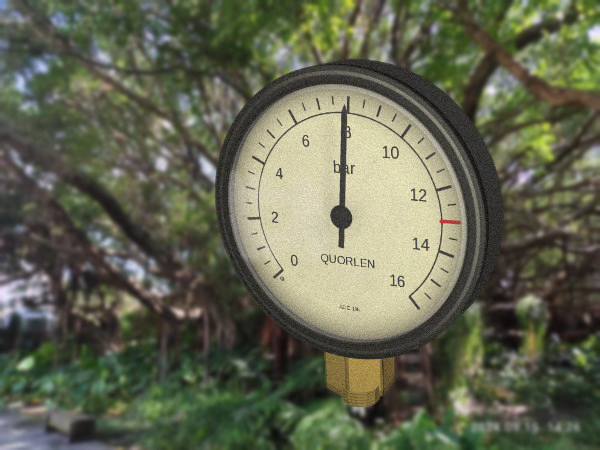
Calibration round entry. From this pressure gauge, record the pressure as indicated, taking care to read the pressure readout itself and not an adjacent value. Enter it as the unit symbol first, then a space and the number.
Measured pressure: bar 8
